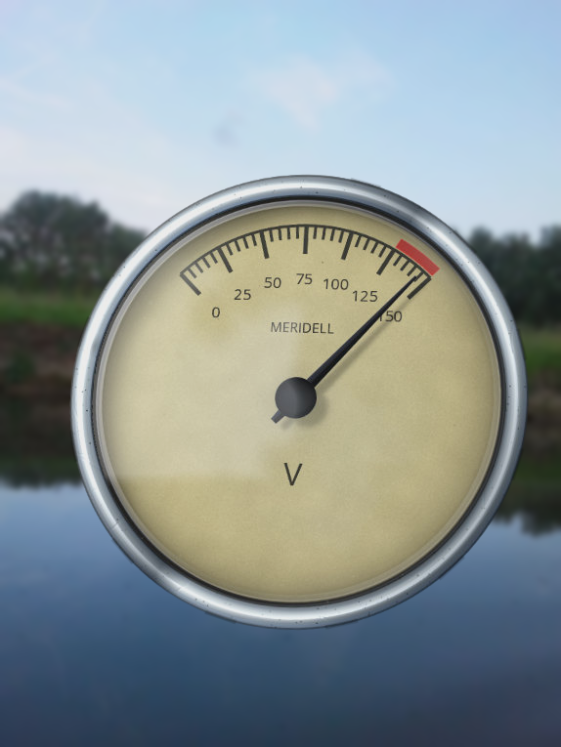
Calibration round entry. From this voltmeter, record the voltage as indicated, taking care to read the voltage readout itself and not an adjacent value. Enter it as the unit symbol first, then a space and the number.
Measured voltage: V 145
